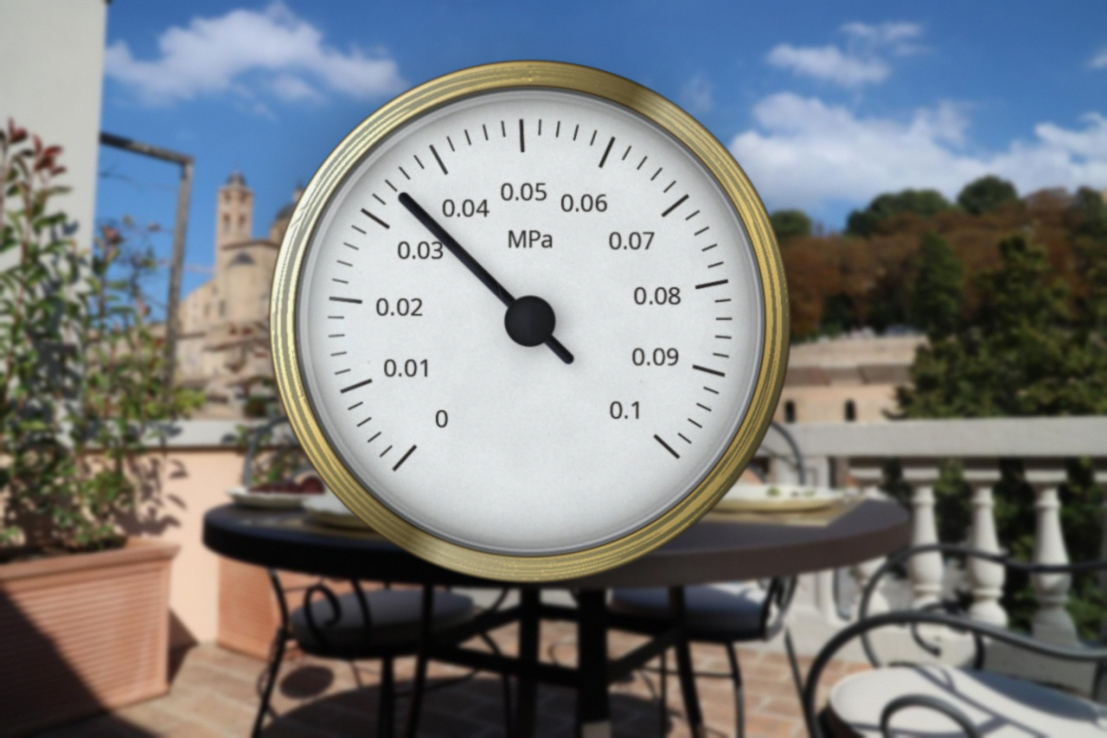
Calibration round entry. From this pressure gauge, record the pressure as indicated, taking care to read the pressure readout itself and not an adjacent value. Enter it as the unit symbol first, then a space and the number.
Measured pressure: MPa 0.034
